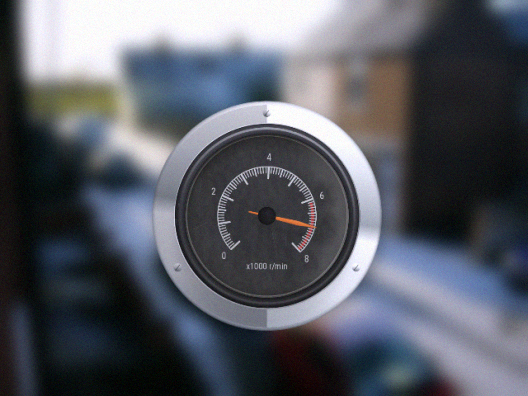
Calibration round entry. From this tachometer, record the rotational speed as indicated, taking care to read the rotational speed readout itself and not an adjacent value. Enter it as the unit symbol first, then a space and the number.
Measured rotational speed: rpm 7000
